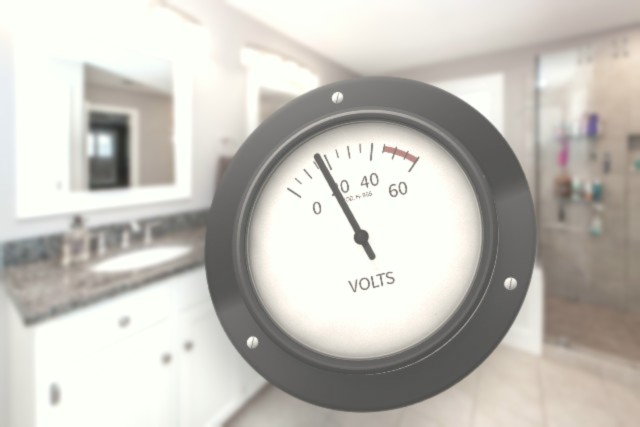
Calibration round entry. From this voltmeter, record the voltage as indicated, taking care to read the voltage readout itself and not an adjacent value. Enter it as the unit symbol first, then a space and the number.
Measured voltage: V 17.5
